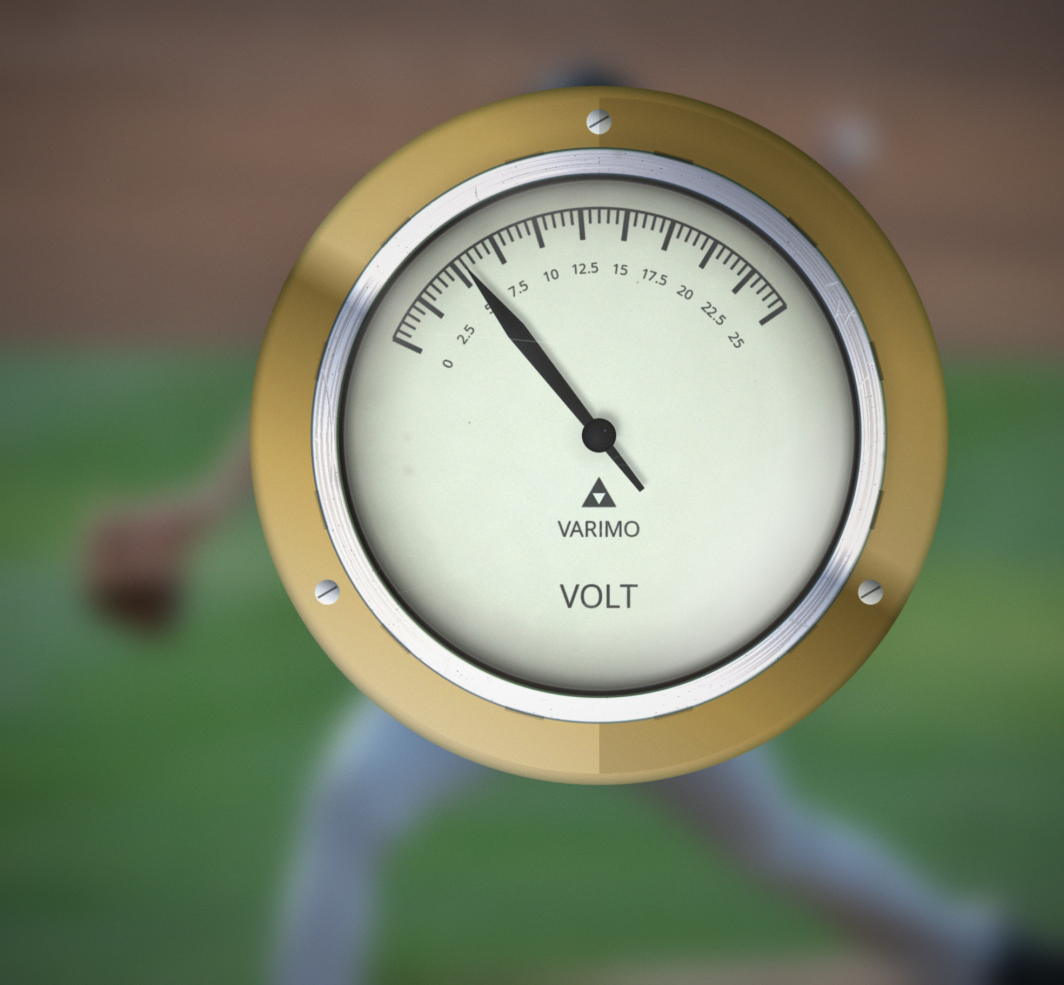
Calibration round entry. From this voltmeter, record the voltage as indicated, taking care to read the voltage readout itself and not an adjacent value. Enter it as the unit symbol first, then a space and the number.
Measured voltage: V 5.5
